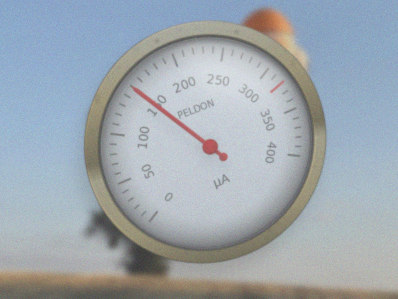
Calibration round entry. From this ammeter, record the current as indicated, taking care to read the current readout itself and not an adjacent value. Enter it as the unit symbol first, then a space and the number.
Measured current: µA 150
